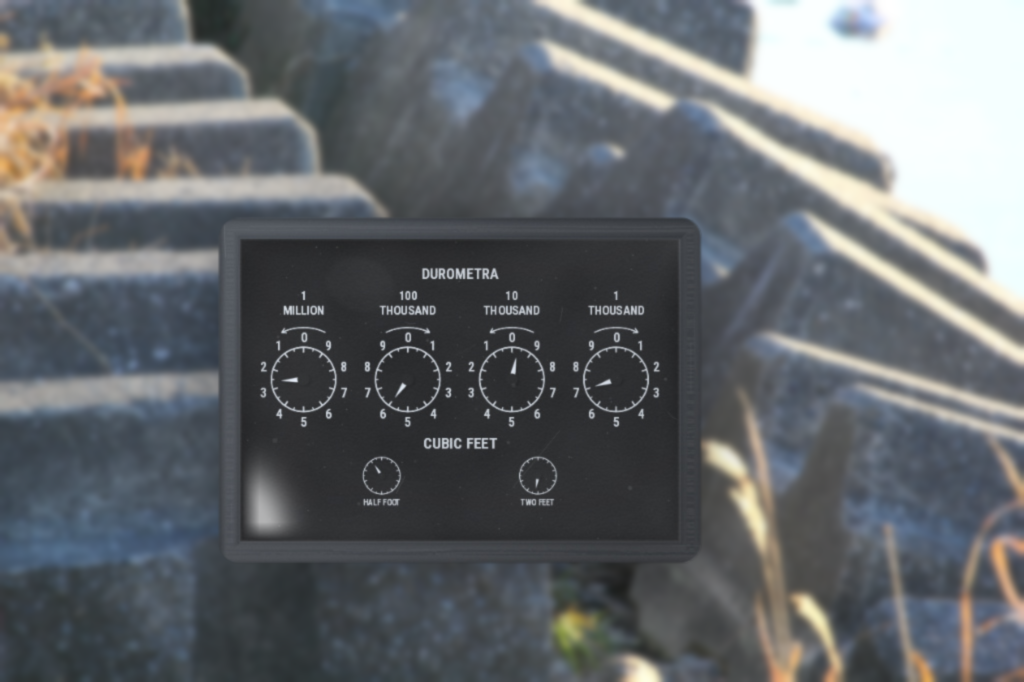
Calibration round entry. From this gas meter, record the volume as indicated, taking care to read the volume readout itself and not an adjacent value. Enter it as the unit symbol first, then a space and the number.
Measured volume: ft³ 259700
